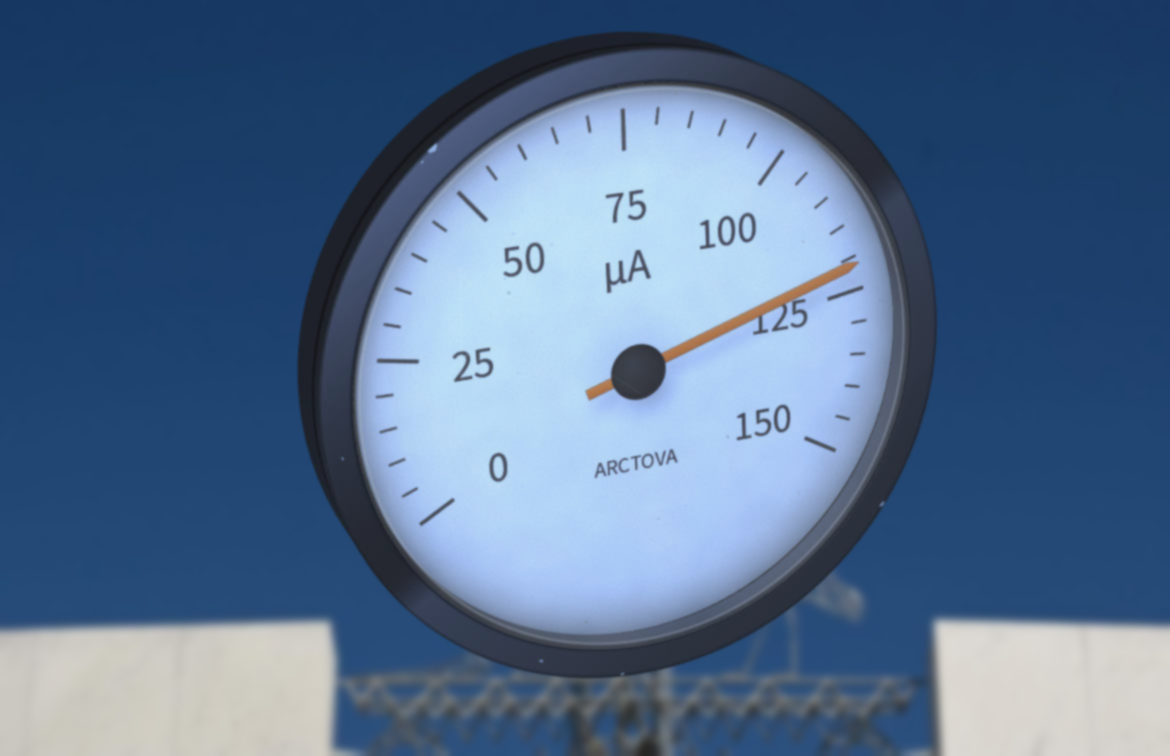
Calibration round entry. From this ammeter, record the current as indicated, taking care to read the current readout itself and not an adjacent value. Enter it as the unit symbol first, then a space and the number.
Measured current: µA 120
